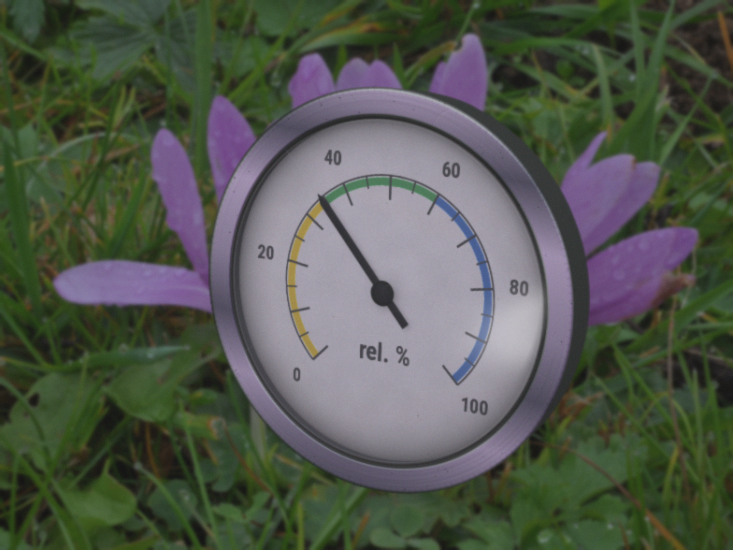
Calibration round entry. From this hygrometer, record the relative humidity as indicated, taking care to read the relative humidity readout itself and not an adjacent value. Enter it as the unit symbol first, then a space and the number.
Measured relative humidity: % 35
